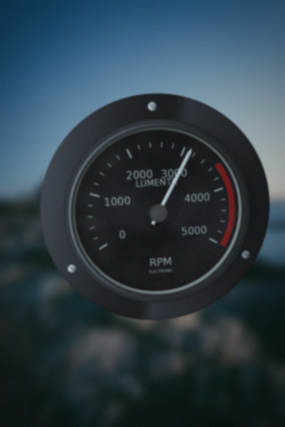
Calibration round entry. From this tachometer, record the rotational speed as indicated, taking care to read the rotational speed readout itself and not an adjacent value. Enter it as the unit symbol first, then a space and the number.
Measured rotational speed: rpm 3100
